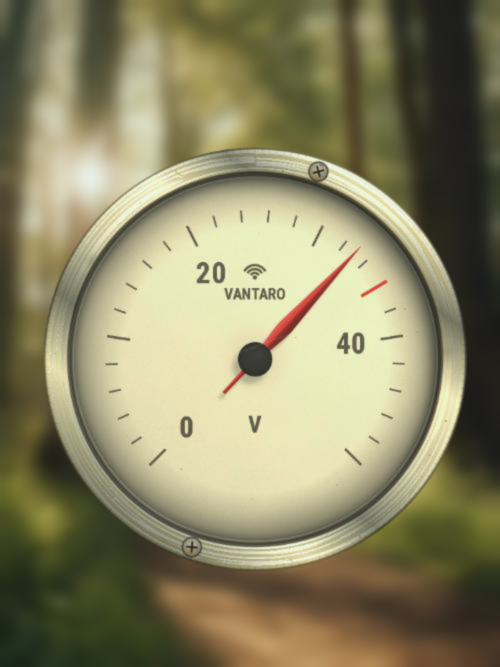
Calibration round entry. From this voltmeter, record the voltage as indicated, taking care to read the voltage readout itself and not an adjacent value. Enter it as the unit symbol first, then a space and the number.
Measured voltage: V 33
